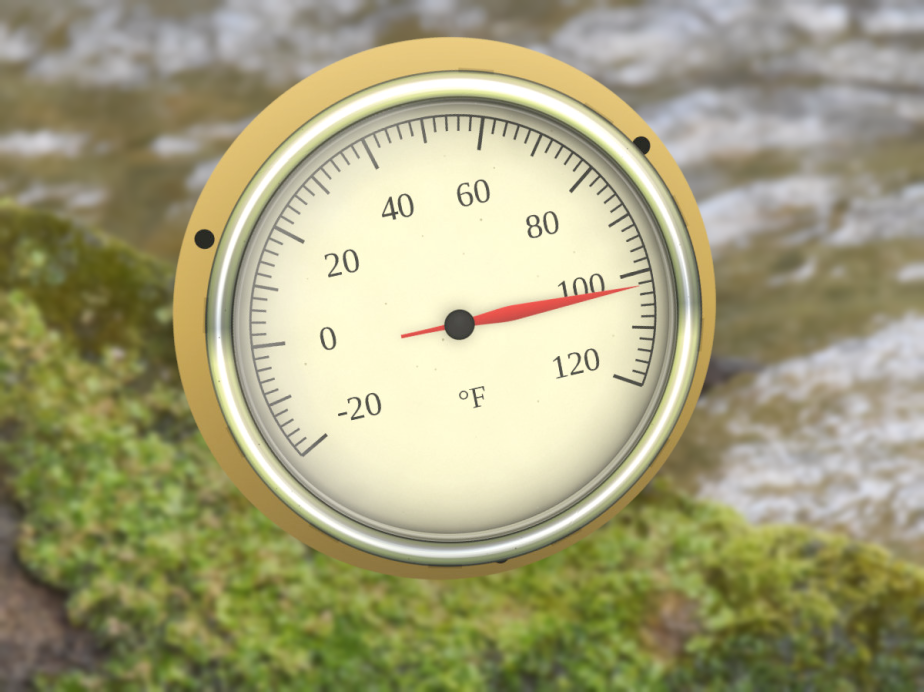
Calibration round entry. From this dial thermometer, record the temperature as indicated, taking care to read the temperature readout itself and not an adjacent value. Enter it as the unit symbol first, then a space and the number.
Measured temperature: °F 102
